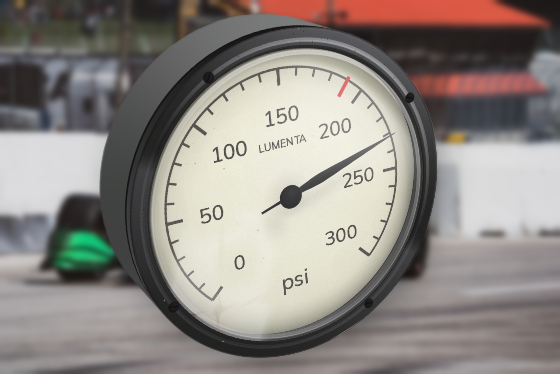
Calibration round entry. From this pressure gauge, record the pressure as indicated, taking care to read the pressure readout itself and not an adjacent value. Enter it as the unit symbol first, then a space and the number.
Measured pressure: psi 230
